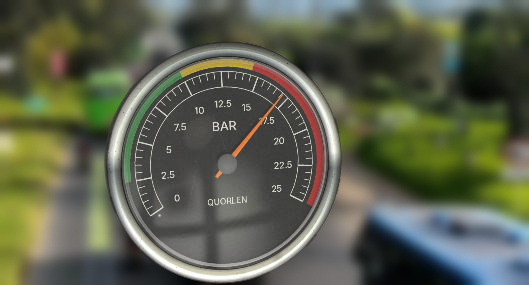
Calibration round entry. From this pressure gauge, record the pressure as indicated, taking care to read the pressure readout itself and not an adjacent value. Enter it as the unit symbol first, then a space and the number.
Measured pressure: bar 17
